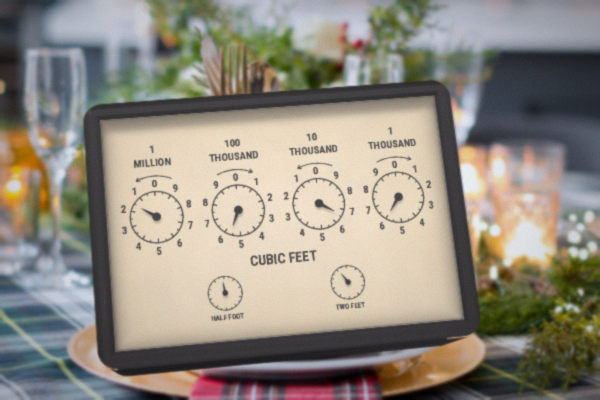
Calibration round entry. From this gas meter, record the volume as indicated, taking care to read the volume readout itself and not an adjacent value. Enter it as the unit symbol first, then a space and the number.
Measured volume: ft³ 156600
